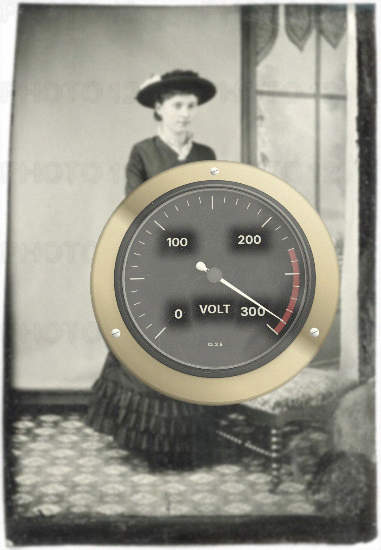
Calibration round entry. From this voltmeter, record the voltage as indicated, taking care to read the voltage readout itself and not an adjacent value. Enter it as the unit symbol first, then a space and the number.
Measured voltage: V 290
